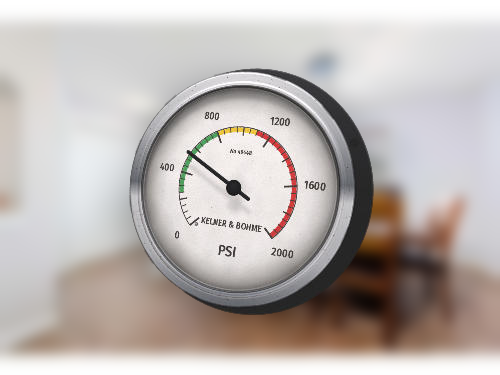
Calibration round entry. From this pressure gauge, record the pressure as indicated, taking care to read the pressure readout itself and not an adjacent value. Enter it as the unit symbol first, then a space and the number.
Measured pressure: psi 550
